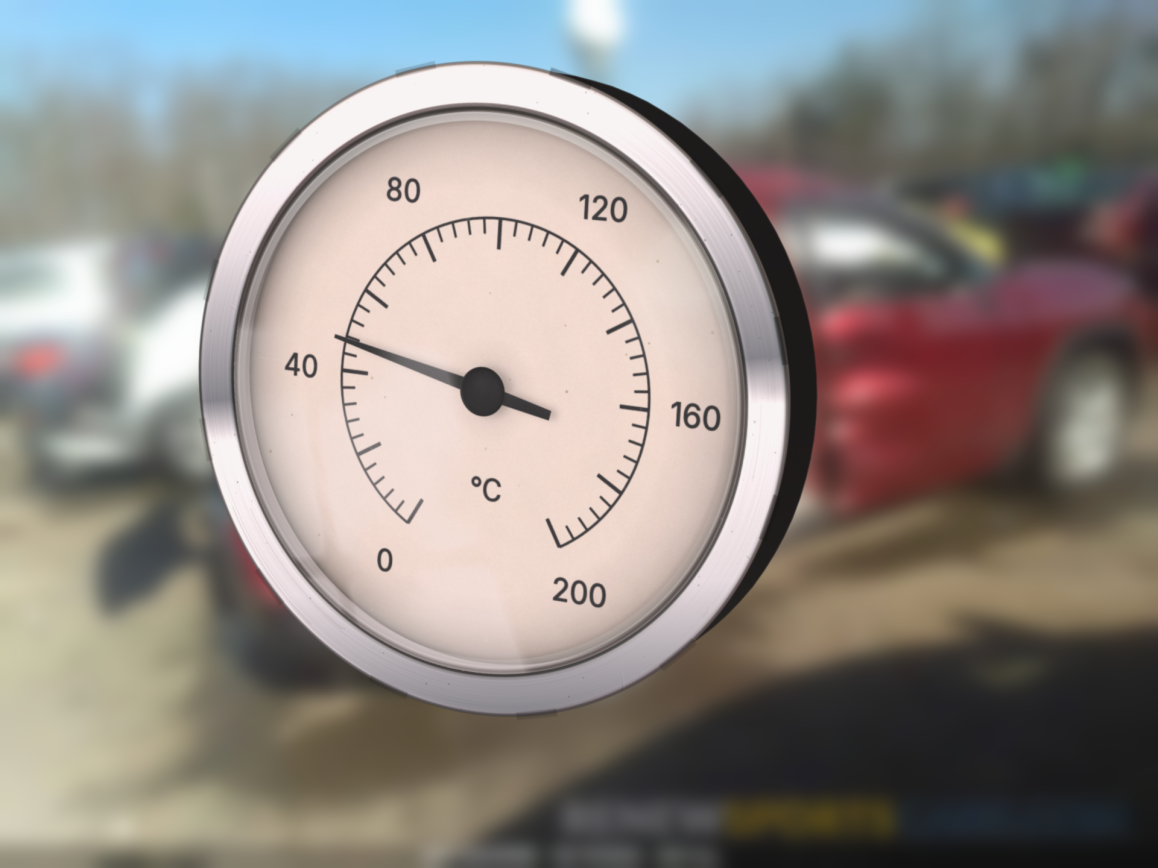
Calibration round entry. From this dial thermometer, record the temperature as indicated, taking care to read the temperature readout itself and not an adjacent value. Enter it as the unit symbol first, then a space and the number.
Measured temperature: °C 48
